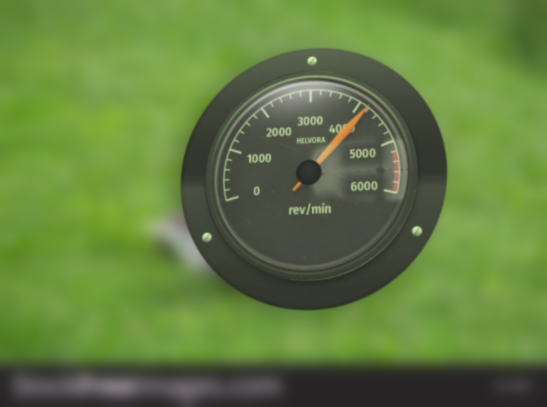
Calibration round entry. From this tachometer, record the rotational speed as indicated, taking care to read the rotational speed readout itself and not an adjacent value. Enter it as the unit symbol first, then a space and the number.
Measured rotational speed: rpm 4200
